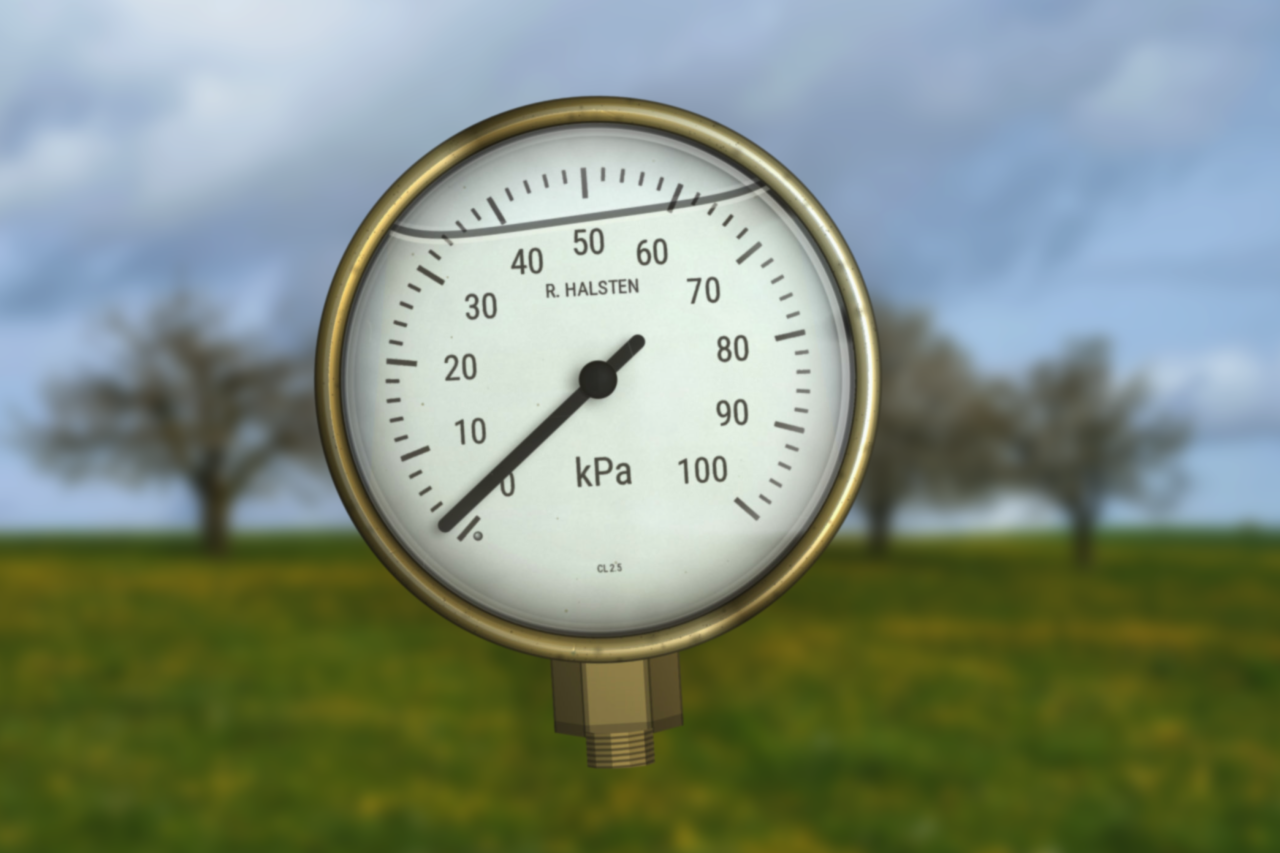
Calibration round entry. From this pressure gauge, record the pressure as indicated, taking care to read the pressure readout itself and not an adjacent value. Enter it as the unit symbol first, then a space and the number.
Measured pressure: kPa 2
